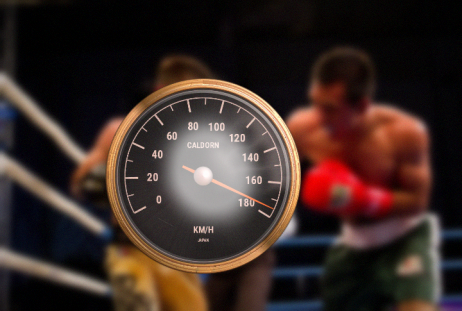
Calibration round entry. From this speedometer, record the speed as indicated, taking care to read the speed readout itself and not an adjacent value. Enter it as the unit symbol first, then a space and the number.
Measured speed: km/h 175
